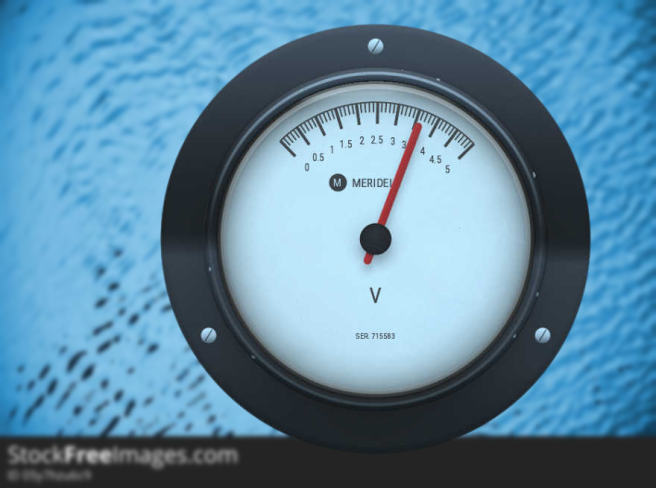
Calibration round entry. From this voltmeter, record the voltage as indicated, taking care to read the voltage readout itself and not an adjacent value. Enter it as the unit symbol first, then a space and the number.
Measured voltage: V 3.6
